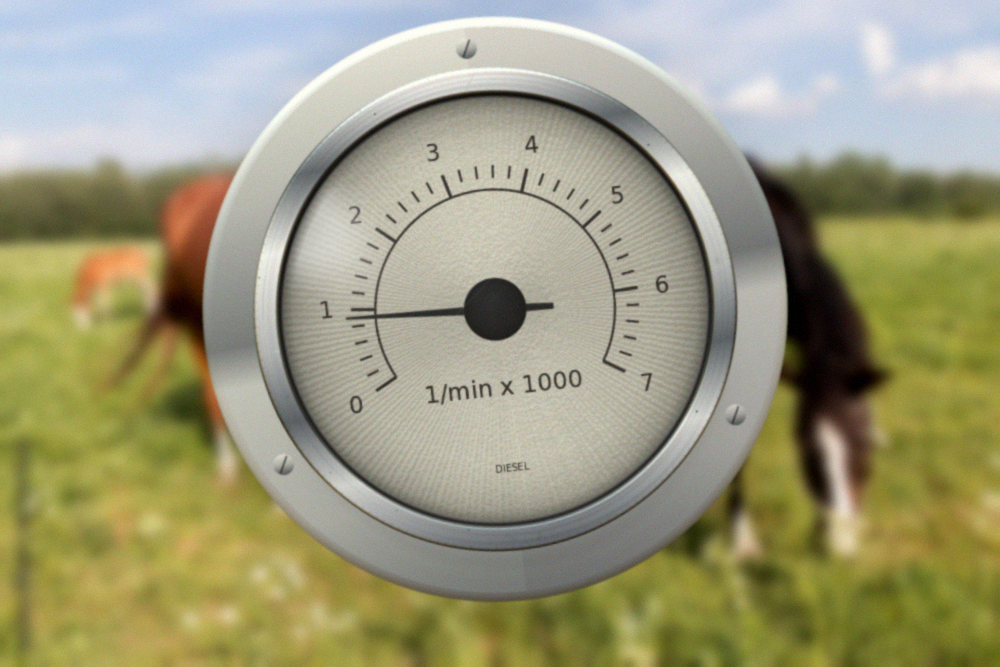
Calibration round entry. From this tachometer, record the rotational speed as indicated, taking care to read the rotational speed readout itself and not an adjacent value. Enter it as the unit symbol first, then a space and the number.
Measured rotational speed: rpm 900
